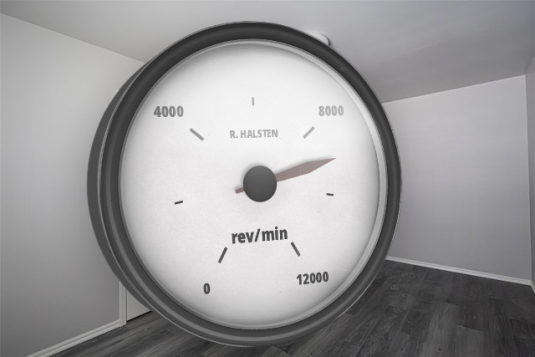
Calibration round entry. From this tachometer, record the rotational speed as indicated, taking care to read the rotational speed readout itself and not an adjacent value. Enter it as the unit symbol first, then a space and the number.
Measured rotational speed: rpm 9000
